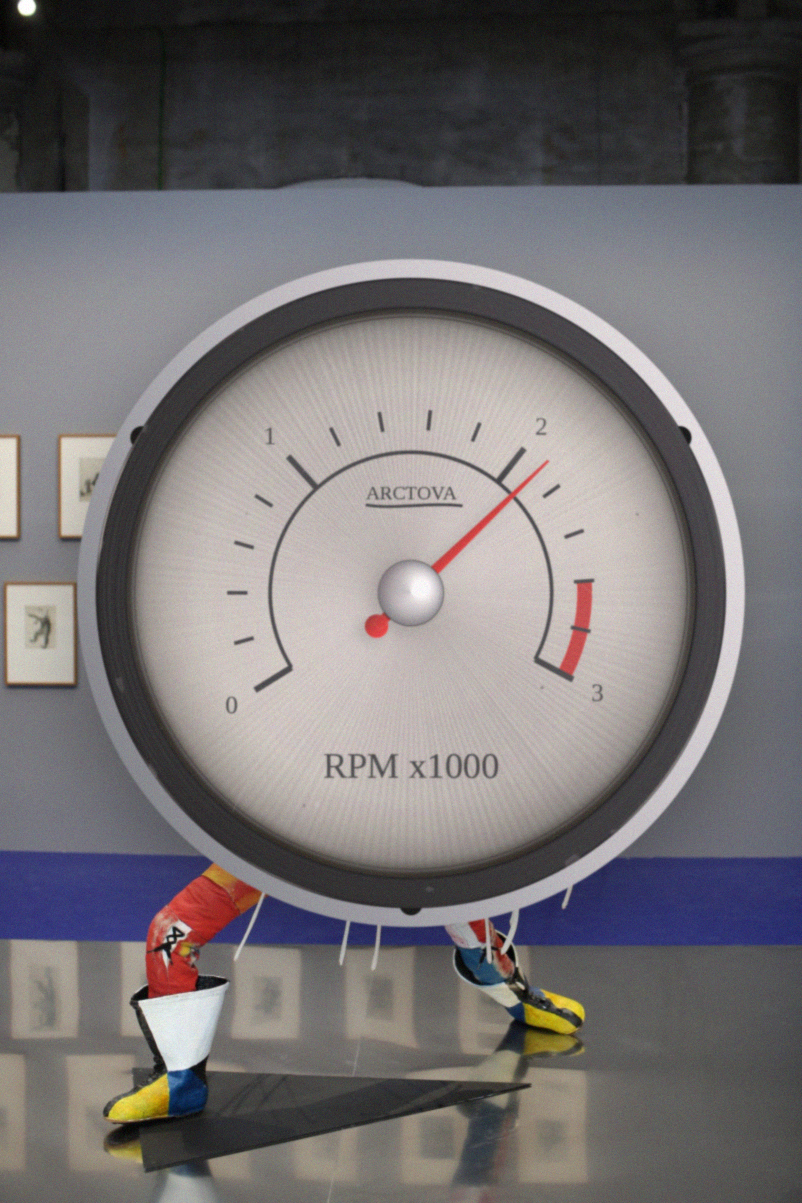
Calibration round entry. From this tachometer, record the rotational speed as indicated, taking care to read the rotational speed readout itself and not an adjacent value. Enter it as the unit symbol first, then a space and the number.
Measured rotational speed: rpm 2100
